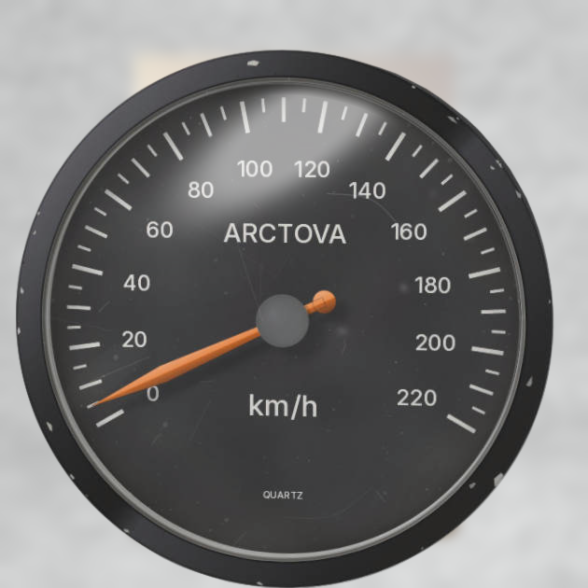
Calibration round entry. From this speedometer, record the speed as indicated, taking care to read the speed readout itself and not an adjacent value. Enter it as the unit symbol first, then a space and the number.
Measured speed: km/h 5
